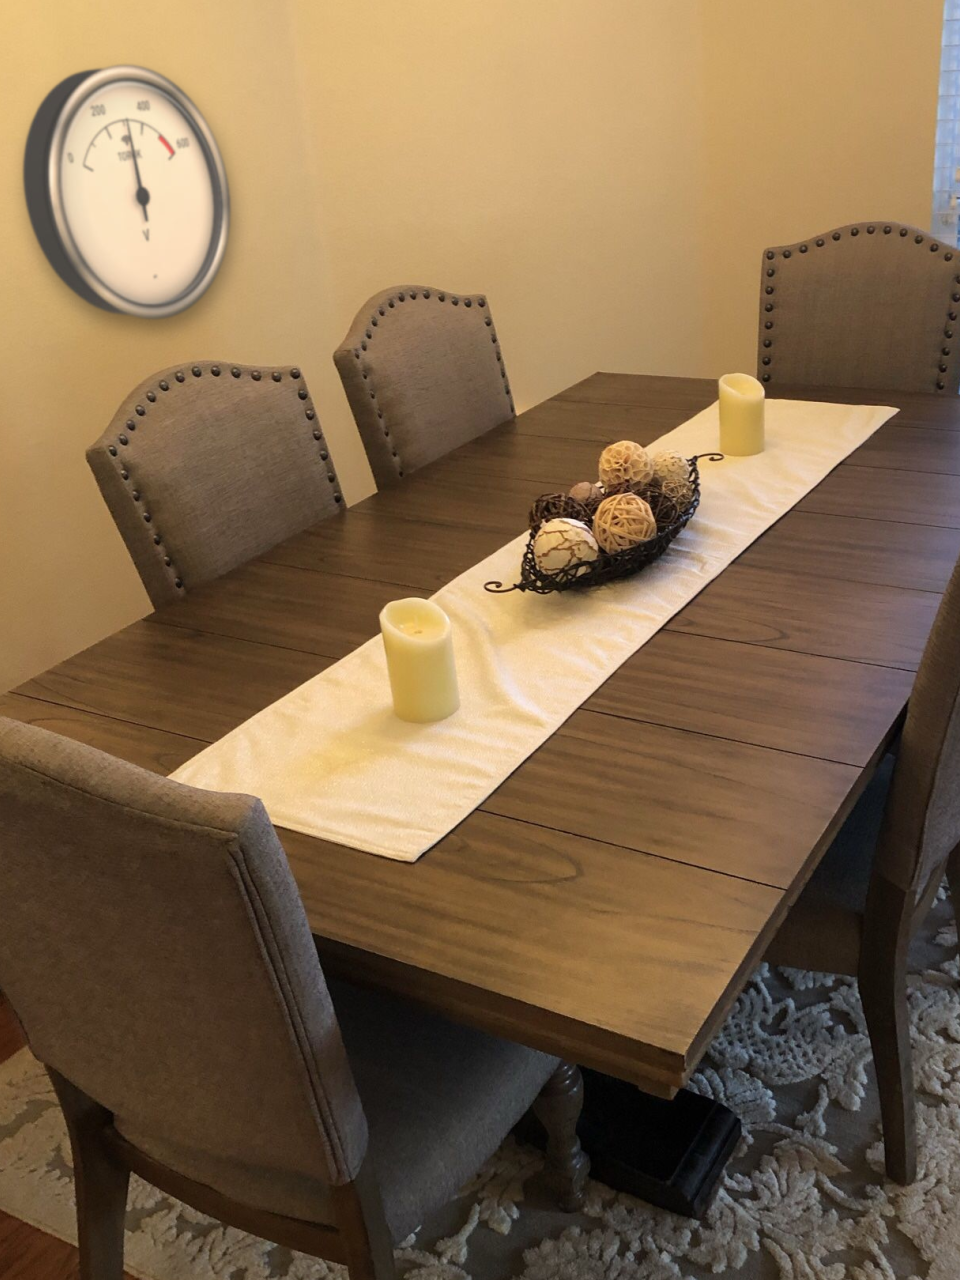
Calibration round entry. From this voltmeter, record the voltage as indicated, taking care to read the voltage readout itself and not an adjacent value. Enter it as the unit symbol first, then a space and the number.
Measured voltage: V 300
